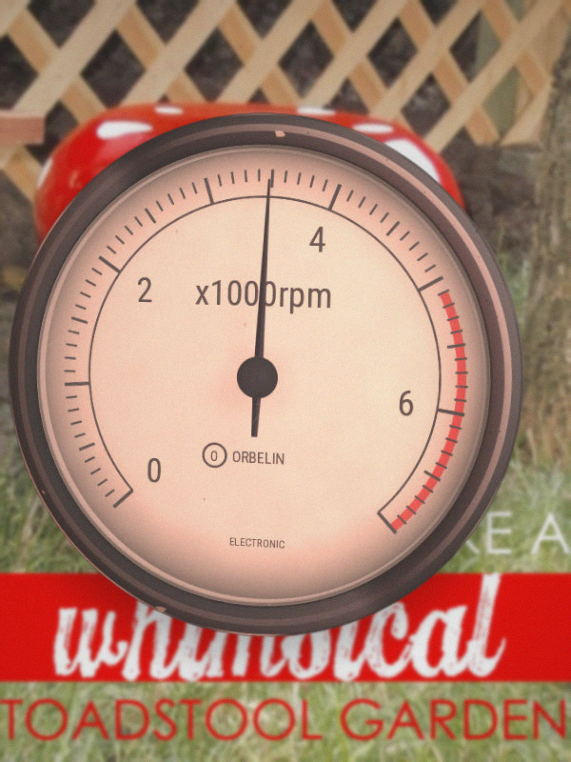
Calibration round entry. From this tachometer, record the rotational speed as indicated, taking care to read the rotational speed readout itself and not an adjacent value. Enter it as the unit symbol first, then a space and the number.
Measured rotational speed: rpm 3500
